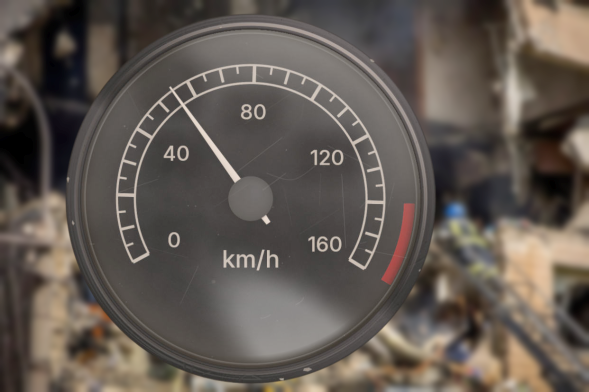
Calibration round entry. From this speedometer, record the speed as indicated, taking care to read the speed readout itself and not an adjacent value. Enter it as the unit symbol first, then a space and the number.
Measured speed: km/h 55
